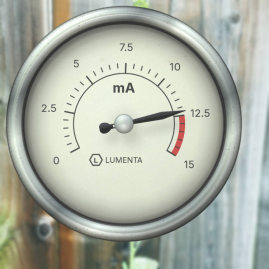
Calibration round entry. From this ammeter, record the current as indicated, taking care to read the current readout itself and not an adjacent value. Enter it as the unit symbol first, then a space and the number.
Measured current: mA 12.25
